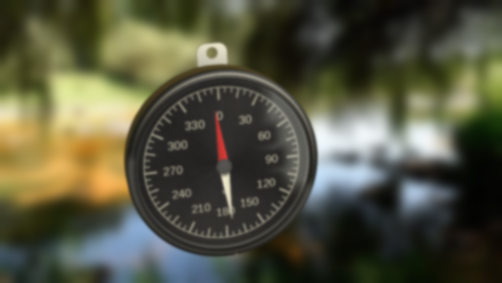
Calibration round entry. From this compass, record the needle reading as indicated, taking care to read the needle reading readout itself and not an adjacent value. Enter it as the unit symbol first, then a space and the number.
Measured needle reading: ° 355
